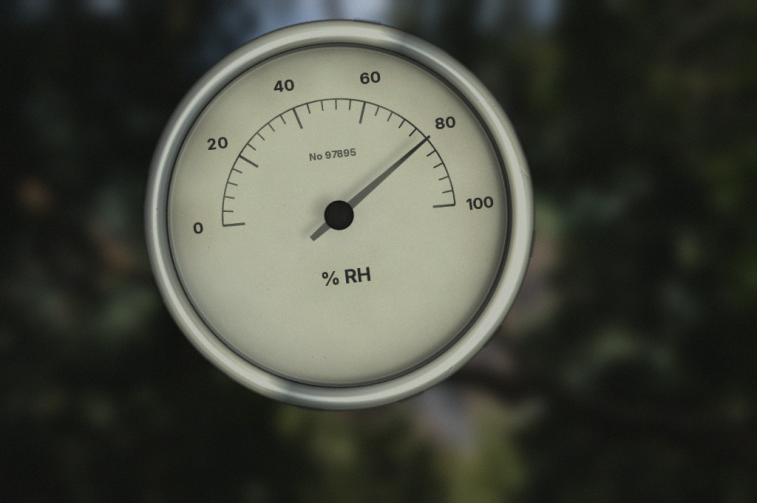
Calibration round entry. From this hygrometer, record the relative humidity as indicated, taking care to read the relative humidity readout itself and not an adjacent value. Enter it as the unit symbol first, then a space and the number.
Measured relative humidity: % 80
